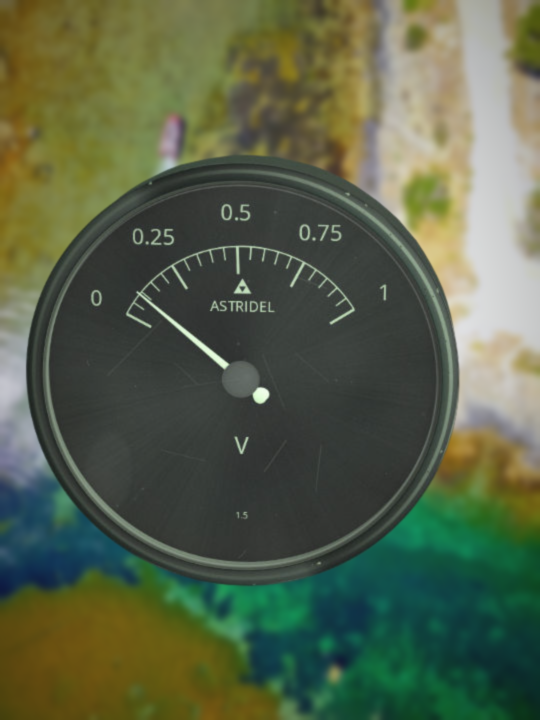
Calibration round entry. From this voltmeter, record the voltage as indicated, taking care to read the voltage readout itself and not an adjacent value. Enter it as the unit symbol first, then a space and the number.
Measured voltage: V 0.1
